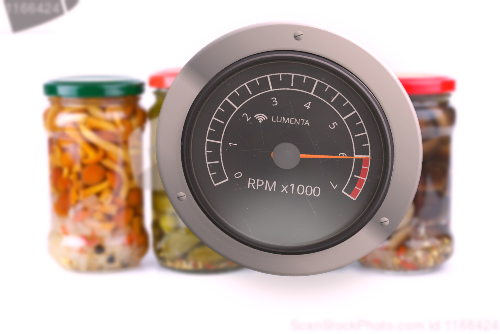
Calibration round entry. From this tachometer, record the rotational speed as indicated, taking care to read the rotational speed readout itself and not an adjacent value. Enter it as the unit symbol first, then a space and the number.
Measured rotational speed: rpm 6000
